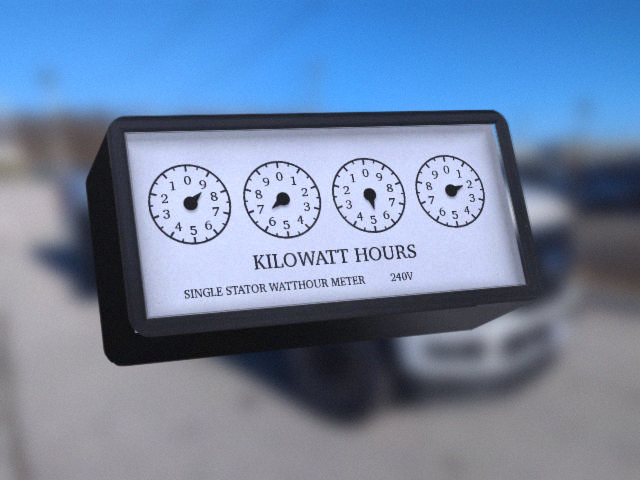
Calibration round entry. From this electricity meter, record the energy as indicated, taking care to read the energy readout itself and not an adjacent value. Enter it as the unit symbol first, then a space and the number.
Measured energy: kWh 8652
